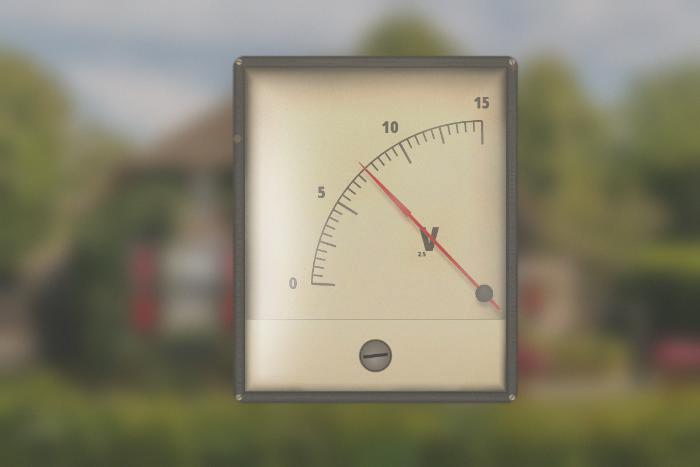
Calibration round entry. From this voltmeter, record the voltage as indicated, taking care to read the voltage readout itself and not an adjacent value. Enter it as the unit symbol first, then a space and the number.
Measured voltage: V 7.5
